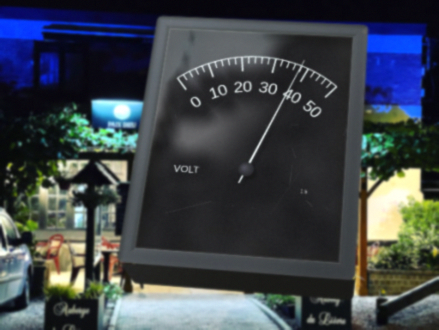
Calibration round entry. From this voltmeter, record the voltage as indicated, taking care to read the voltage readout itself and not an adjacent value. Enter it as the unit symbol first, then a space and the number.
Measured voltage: V 38
